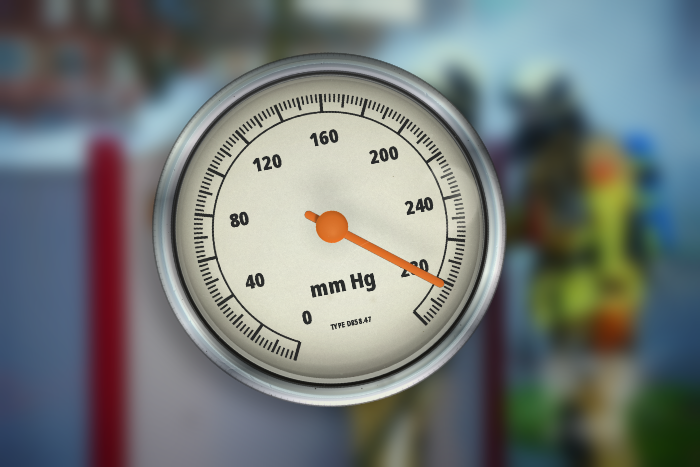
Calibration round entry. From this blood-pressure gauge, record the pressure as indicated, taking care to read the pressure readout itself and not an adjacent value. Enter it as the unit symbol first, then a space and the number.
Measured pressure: mmHg 282
